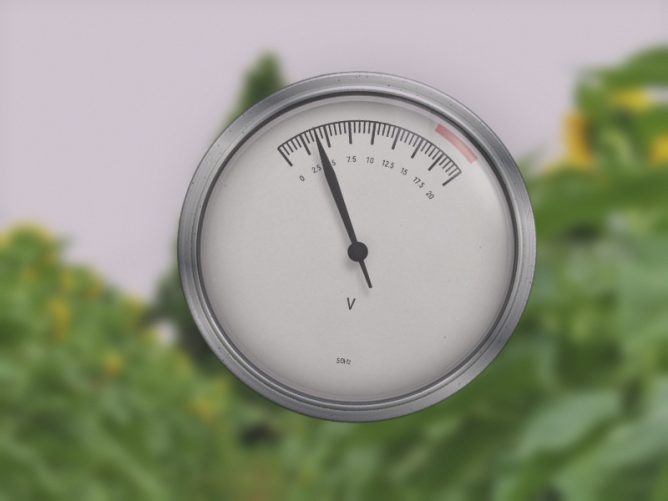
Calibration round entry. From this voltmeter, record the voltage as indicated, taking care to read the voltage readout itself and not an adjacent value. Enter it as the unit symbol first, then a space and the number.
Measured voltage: V 4
